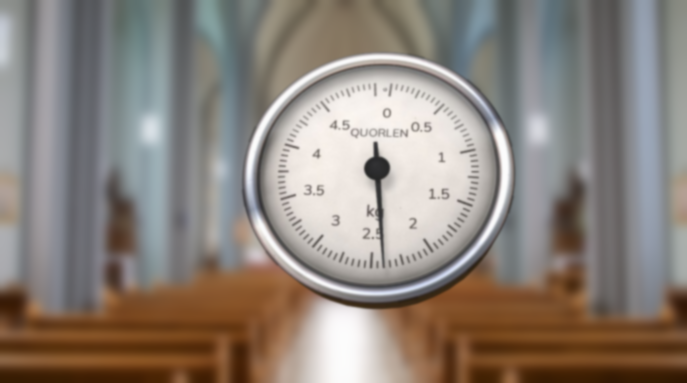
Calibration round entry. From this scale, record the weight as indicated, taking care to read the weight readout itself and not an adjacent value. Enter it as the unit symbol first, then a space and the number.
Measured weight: kg 2.4
